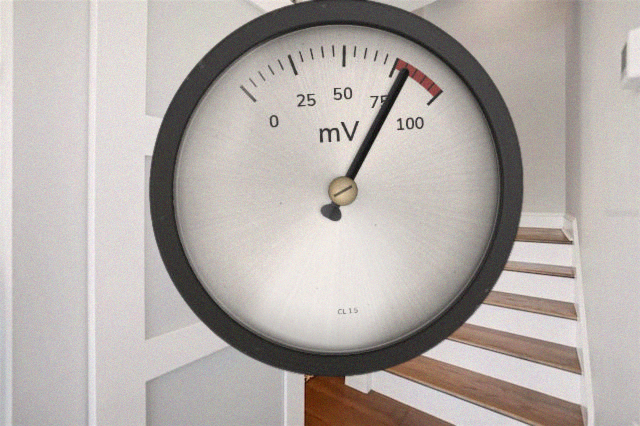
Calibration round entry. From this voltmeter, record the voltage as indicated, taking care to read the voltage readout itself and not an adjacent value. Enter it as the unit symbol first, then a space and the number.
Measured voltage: mV 80
